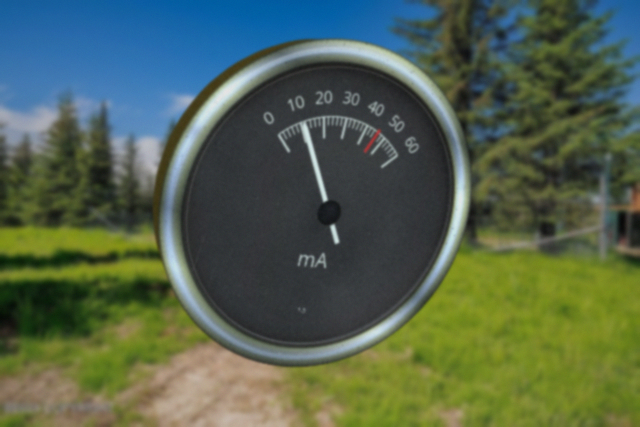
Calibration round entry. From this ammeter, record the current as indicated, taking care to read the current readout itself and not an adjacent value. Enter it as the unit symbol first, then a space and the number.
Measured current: mA 10
